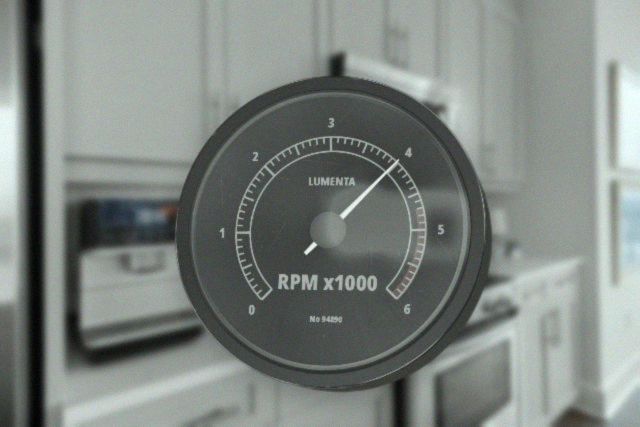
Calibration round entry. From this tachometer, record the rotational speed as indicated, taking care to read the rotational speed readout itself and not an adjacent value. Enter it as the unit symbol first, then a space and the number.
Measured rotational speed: rpm 4000
